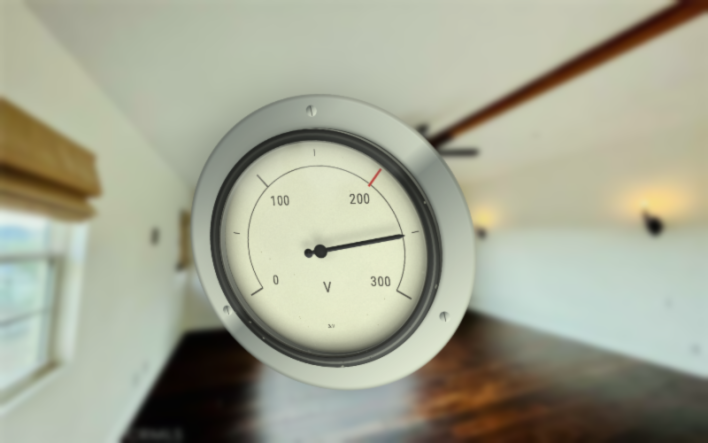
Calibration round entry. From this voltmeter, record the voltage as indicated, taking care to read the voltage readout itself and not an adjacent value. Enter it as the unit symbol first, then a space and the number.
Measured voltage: V 250
